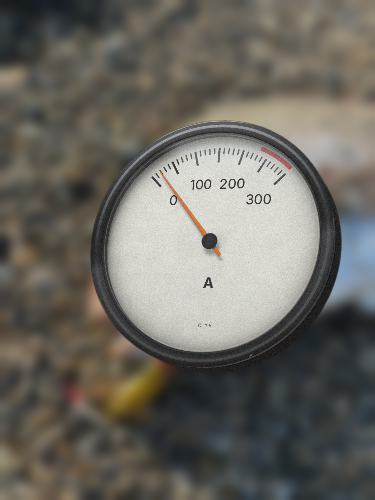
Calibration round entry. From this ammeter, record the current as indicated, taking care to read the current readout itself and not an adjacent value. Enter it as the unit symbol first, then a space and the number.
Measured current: A 20
